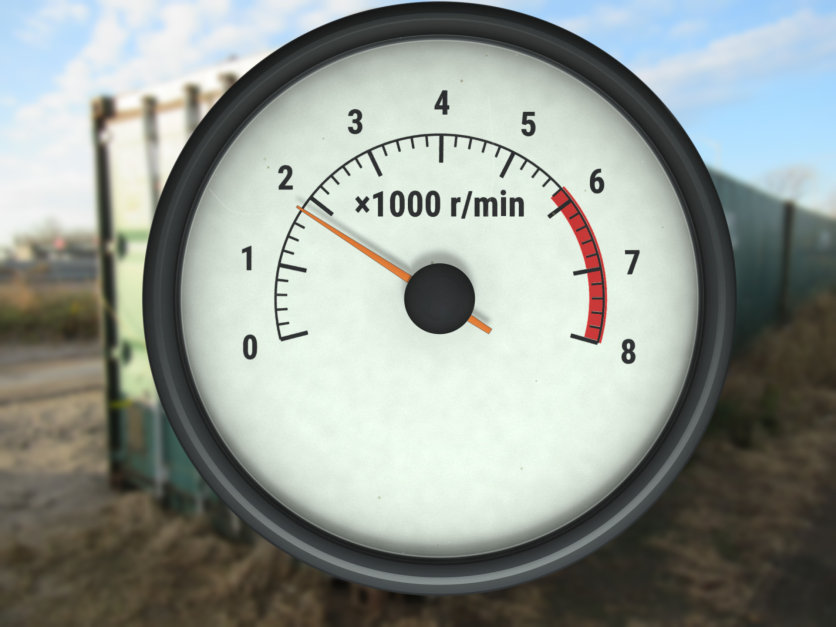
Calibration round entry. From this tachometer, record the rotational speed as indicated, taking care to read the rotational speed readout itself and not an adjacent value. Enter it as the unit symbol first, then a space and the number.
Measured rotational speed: rpm 1800
